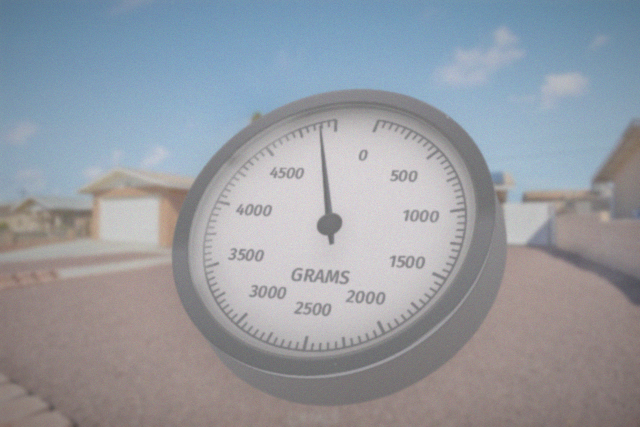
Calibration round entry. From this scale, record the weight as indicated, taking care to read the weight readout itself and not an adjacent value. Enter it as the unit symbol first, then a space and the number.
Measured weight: g 4900
